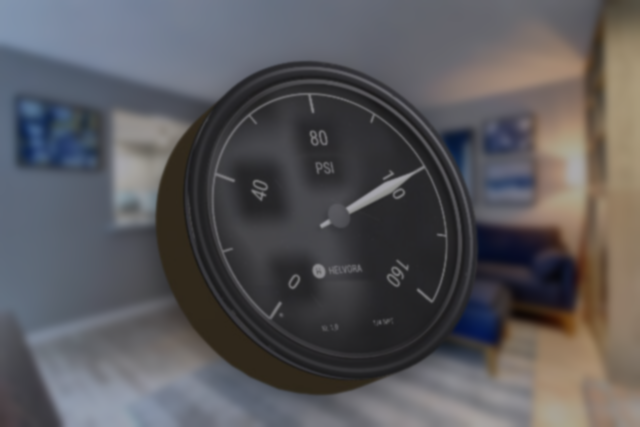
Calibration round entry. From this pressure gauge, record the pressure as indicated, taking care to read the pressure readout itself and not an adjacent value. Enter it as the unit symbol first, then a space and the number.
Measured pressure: psi 120
